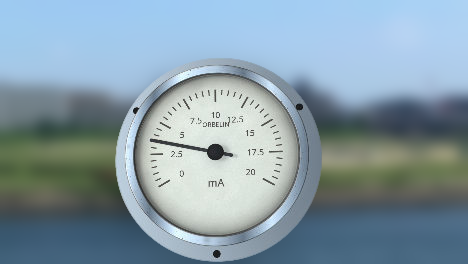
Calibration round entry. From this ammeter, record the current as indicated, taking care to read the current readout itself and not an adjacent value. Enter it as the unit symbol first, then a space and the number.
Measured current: mA 3.5
